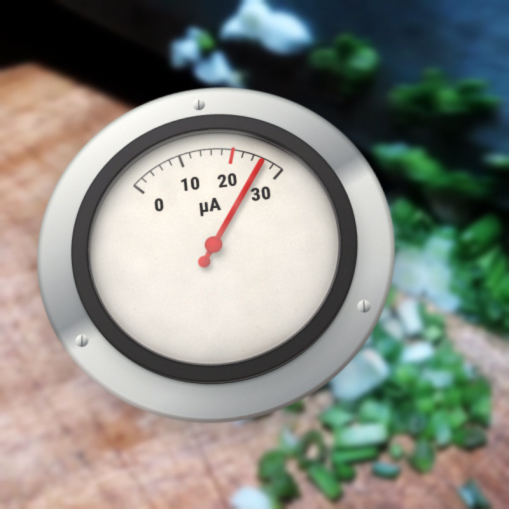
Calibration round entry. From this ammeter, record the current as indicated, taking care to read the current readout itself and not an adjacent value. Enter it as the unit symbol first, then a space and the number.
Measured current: µA 26
